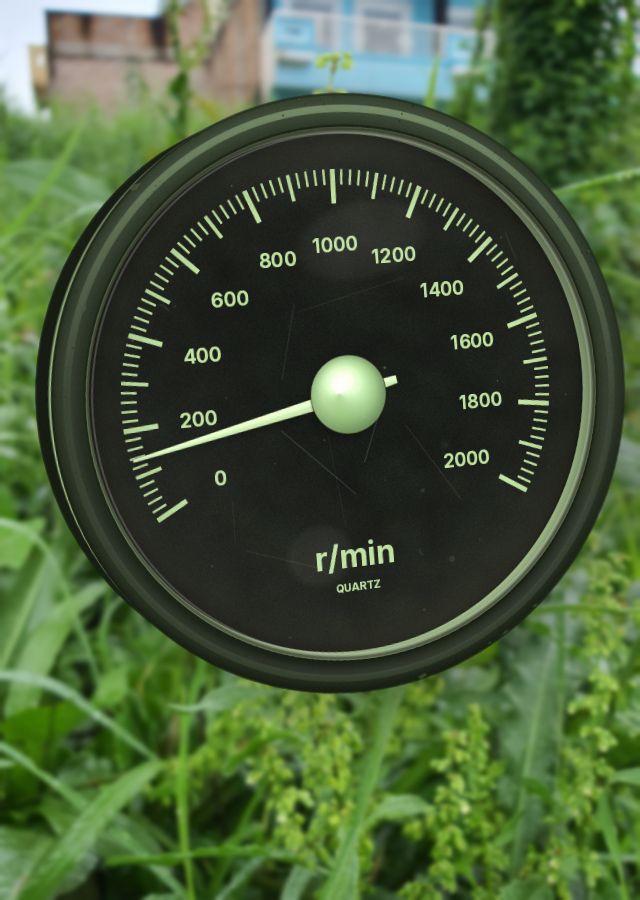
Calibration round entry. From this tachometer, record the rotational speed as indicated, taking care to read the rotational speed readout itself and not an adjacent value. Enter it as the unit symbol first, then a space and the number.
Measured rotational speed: rpm 140
